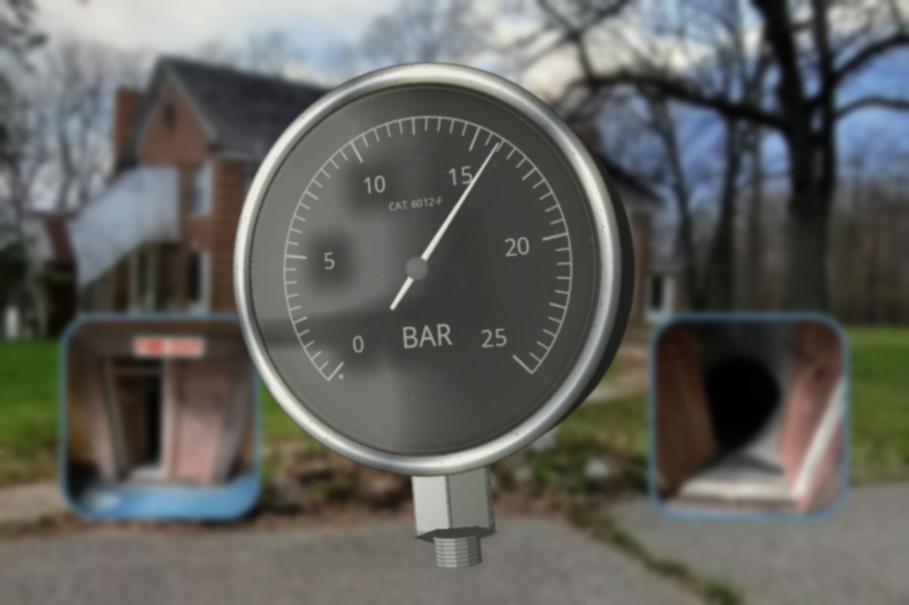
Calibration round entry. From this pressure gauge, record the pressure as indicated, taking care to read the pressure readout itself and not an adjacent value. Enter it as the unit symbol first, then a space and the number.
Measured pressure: bar 16
